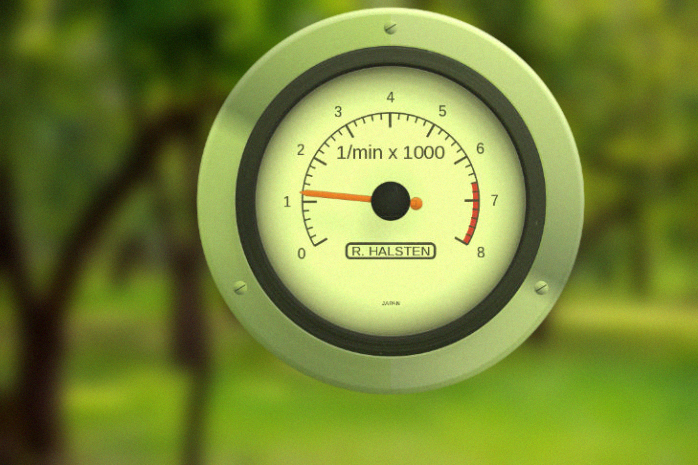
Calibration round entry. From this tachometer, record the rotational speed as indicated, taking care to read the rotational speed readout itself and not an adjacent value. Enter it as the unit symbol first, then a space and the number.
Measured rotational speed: rpm 1200
